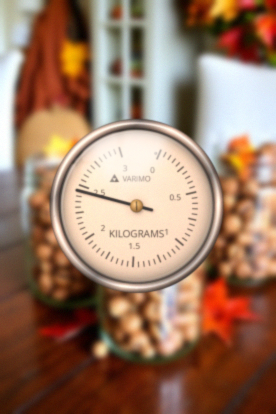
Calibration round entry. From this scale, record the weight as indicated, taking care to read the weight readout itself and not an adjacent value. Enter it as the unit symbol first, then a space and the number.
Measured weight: kg 2.45
